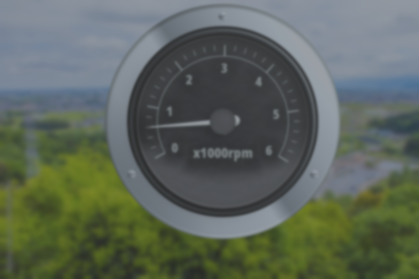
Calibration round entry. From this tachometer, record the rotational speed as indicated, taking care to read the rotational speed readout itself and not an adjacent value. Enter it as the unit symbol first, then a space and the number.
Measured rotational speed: rpm 600
